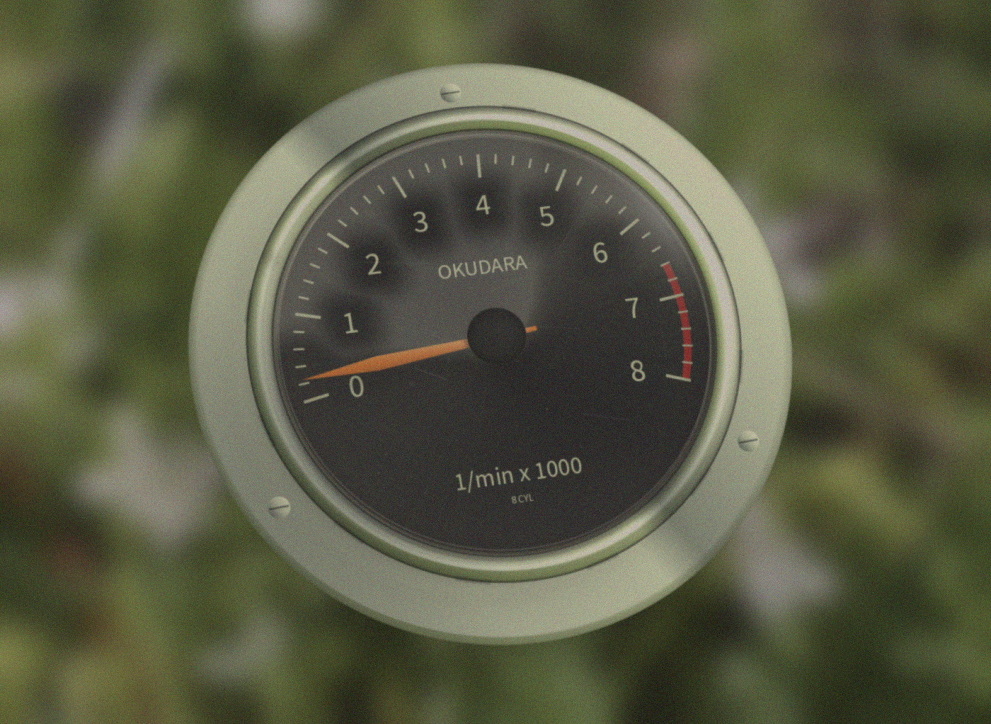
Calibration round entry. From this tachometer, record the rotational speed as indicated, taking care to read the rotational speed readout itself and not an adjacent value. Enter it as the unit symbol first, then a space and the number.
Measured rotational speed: rpm 200
